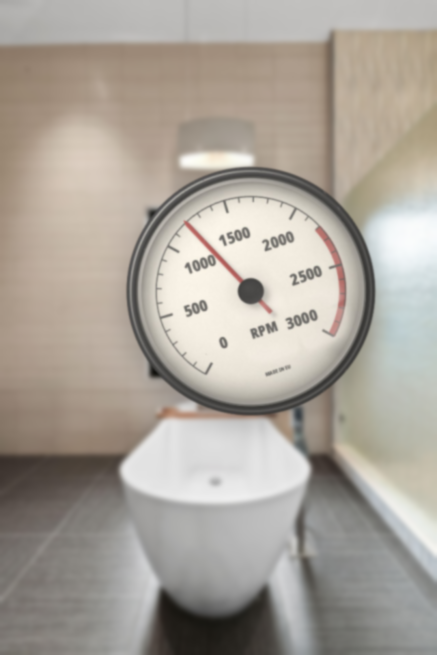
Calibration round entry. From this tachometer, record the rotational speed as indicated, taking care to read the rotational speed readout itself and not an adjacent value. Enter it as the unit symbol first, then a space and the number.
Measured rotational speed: rpm 1200
